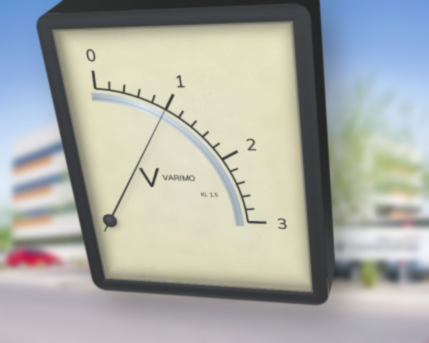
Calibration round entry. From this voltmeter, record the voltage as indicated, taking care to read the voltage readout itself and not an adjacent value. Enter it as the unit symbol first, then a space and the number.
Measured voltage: V 1
